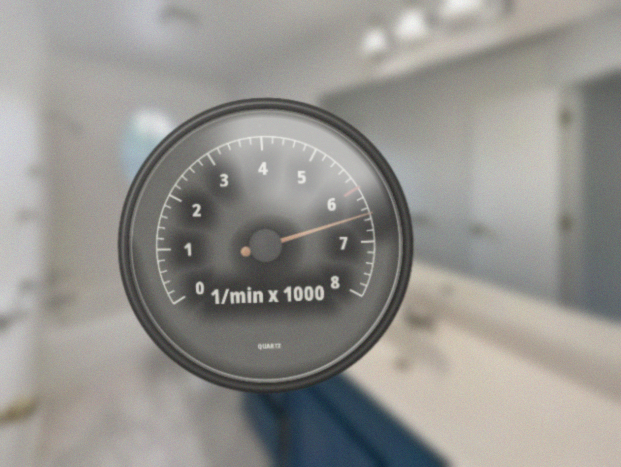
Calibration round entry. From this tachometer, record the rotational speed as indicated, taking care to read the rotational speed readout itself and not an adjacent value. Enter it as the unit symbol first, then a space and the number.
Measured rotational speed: rpm 6500
